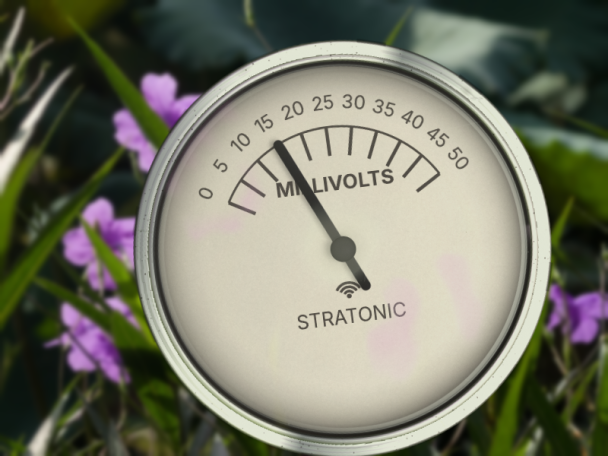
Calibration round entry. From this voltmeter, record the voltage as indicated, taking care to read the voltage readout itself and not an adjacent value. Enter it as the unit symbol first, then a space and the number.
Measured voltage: mV 15
